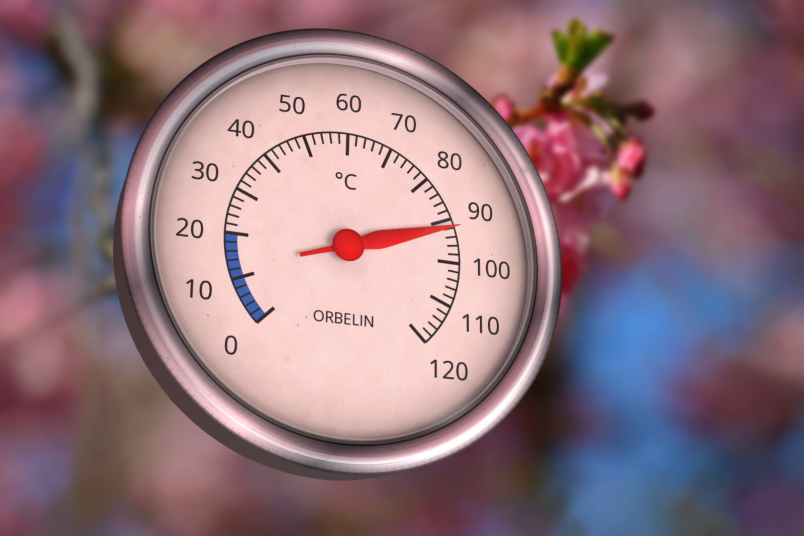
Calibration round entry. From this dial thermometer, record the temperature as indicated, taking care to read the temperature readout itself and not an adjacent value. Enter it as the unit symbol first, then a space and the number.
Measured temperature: °C 92
